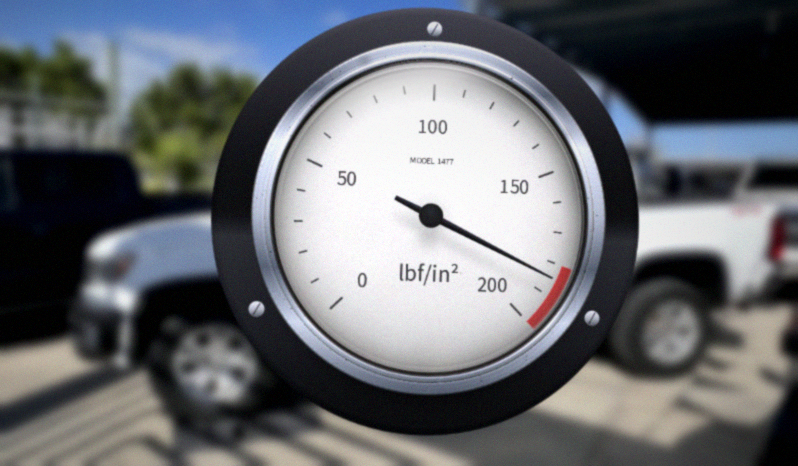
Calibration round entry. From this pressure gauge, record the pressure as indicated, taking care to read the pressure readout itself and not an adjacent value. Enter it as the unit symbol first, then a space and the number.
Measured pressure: psi 185
